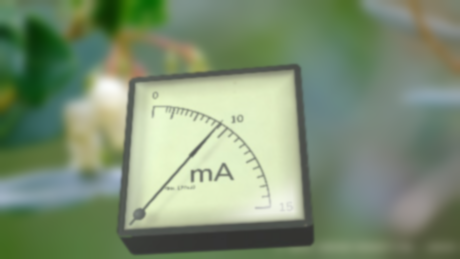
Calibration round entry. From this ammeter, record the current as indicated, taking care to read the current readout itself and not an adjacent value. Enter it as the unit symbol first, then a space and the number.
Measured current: mA 9.5
